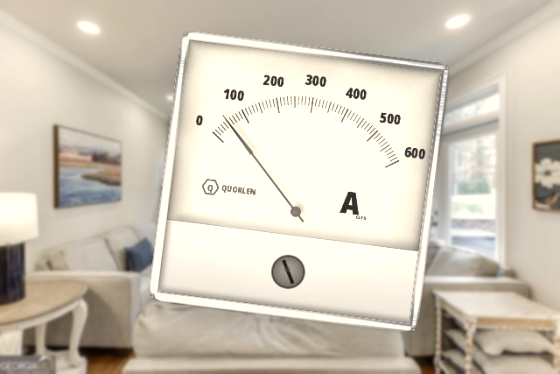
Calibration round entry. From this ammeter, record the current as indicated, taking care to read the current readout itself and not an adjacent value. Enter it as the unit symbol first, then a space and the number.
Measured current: A 50
